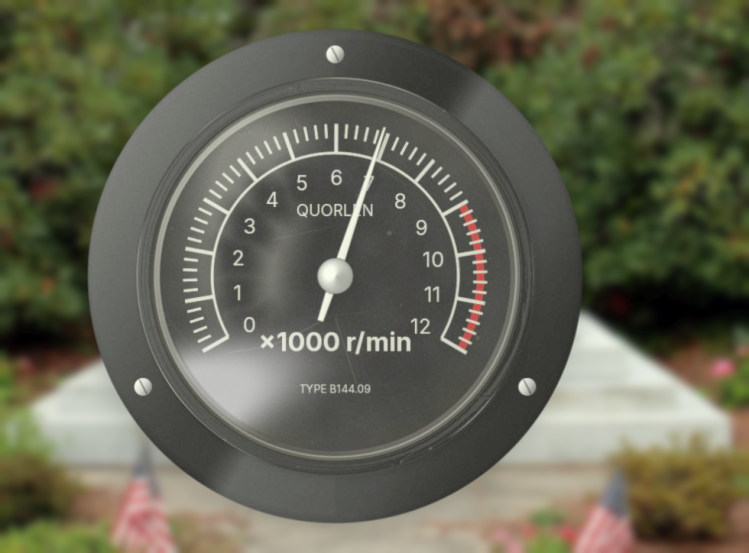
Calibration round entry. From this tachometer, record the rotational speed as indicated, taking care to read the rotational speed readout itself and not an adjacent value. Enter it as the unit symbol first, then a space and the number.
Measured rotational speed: rpm 6900
